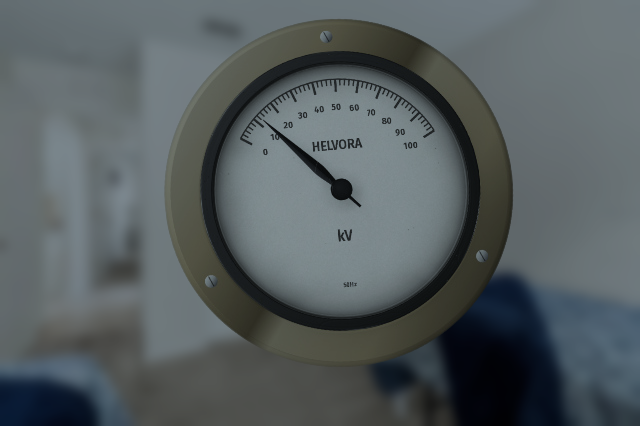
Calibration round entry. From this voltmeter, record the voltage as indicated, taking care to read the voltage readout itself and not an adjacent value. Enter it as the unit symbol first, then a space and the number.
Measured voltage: kV 12
